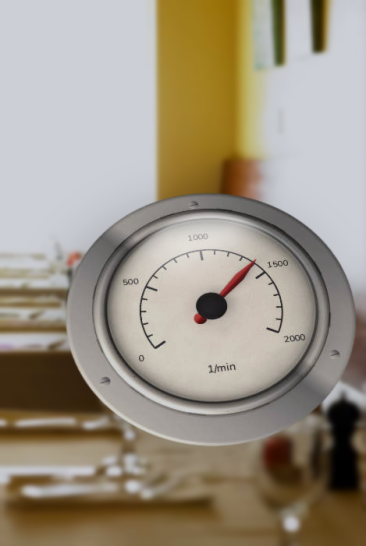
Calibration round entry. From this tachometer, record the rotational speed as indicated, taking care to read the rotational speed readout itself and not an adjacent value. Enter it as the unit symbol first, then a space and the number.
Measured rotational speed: rpm 1400
